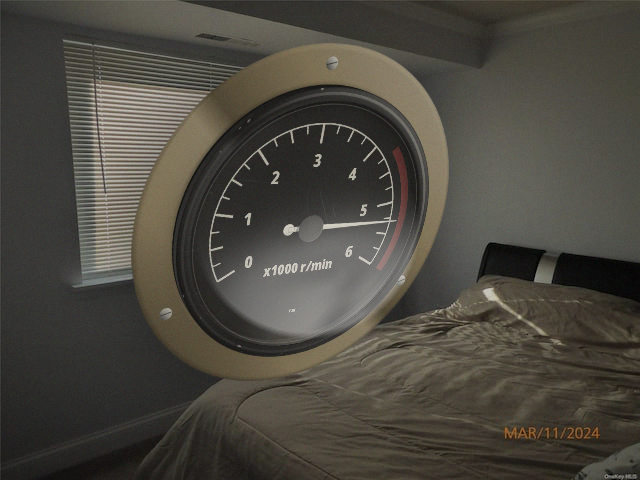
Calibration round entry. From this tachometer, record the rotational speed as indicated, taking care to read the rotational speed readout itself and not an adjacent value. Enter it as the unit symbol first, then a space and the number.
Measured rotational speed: rpm 5250
